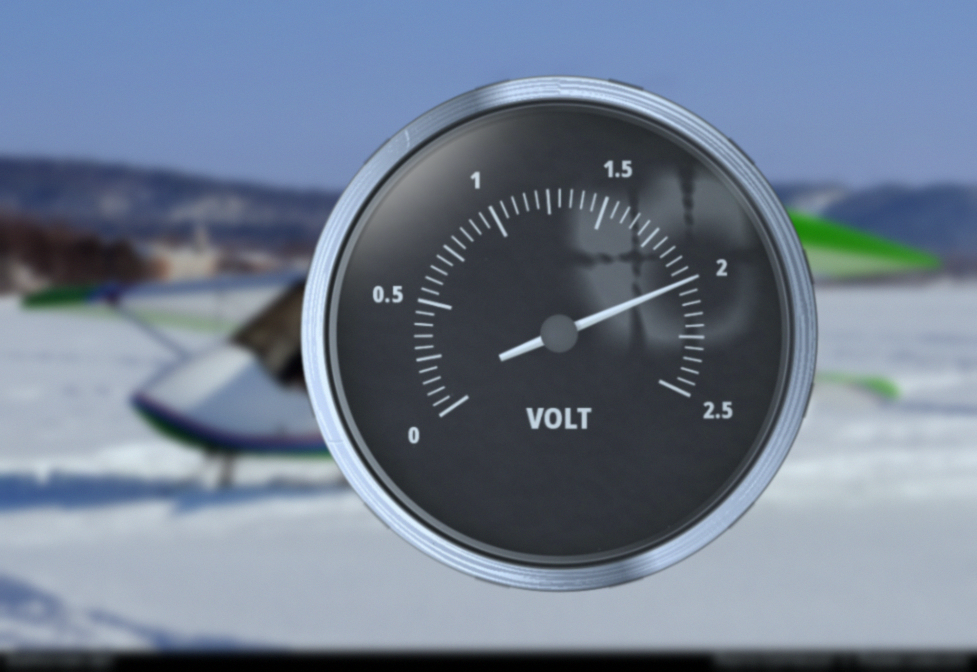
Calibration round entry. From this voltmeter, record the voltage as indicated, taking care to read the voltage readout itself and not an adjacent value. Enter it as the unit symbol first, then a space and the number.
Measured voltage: V 2
